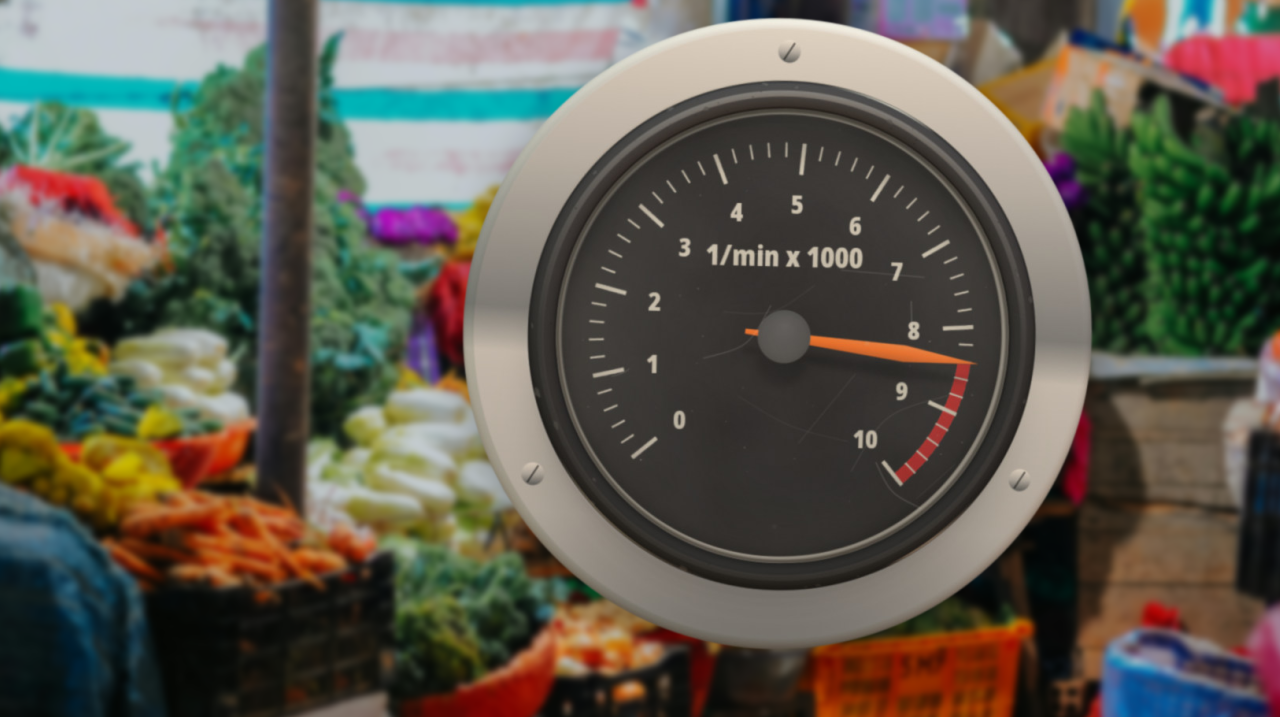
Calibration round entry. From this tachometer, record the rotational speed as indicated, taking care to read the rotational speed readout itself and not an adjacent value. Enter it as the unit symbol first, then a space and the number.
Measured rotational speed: rpm 8400
